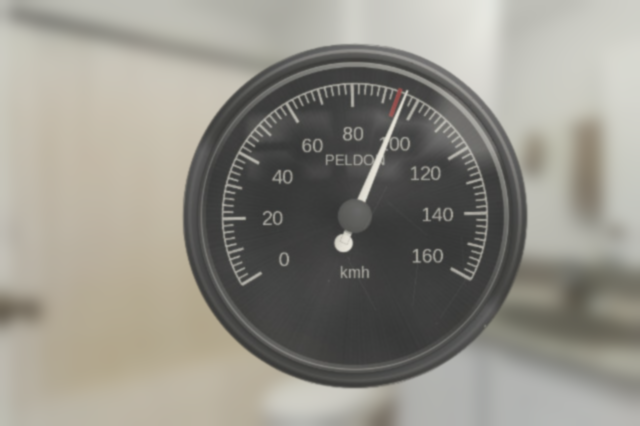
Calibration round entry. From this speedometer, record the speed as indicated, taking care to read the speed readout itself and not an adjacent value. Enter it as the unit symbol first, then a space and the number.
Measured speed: km/h 96
